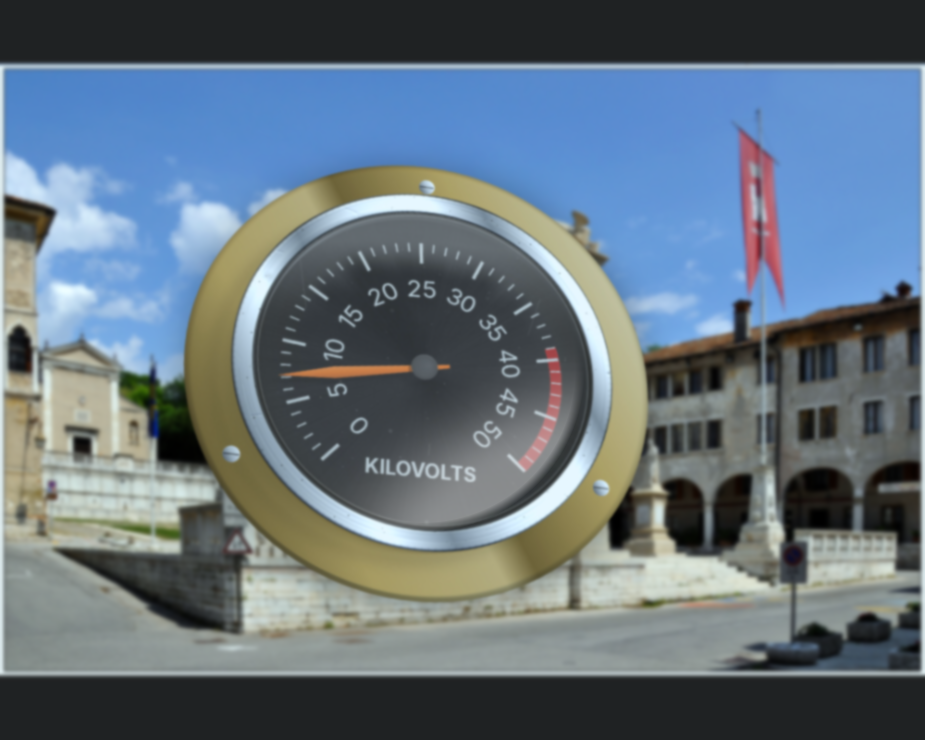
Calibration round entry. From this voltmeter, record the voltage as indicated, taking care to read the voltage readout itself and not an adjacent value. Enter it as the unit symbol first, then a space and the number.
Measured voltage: kV 7
